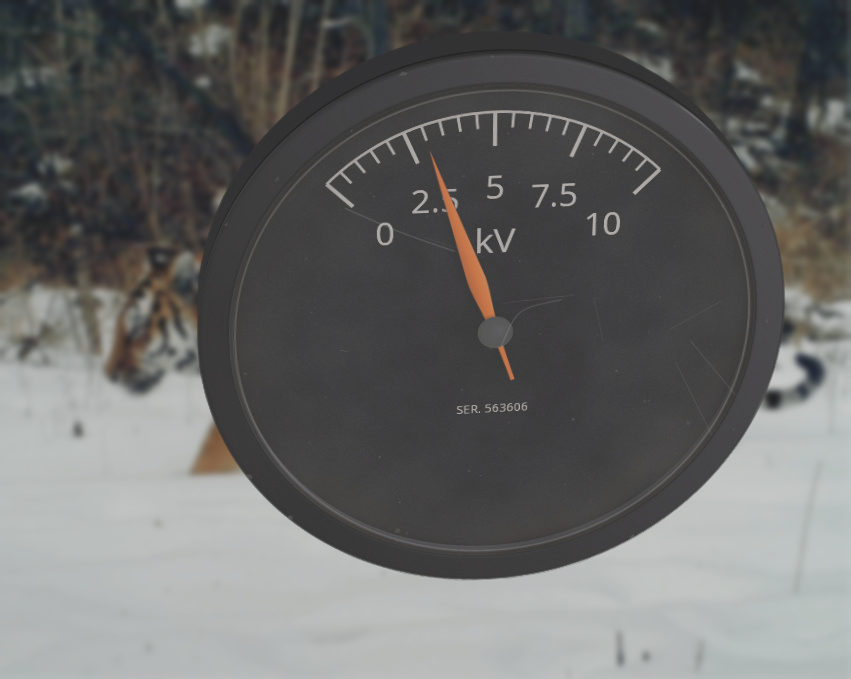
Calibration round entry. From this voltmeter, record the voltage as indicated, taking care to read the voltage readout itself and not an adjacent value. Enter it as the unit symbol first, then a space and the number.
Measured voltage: kV 3
